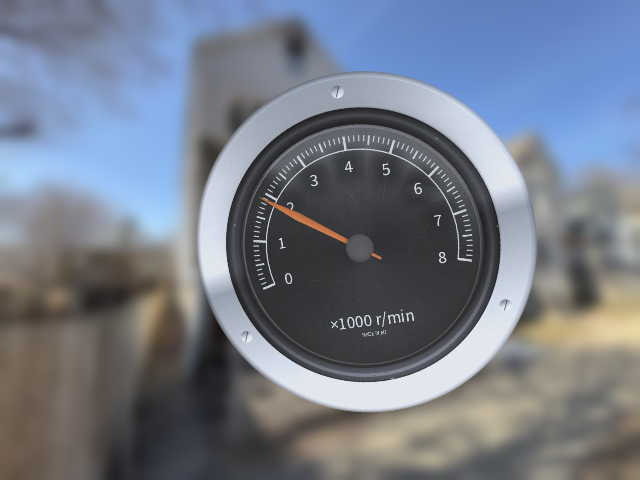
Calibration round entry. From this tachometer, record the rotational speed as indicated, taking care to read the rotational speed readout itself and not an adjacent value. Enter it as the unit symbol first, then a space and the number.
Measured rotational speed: rpm 1900
